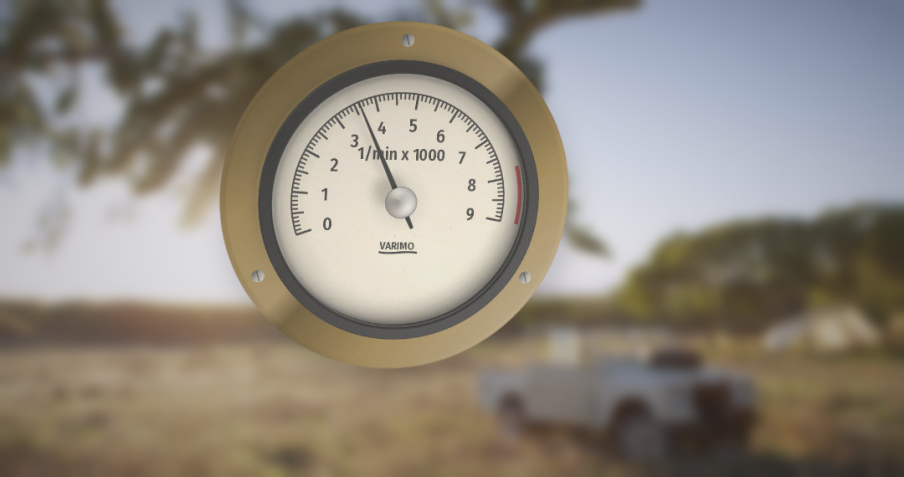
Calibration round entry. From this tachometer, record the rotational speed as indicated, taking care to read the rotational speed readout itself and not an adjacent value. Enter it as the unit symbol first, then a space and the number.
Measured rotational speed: rpm 3600
